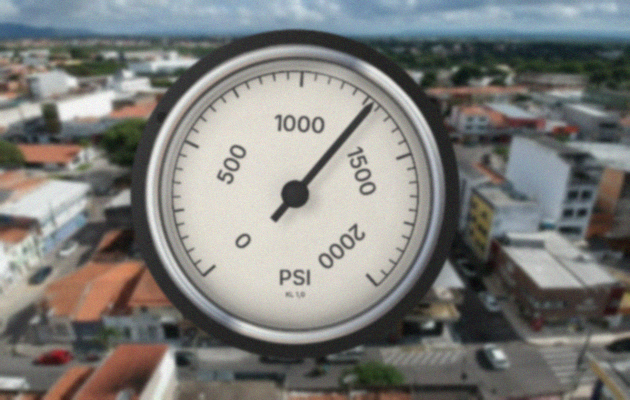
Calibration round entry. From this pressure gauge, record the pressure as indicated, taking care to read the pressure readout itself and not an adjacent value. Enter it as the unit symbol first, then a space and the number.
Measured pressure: psi 1275
